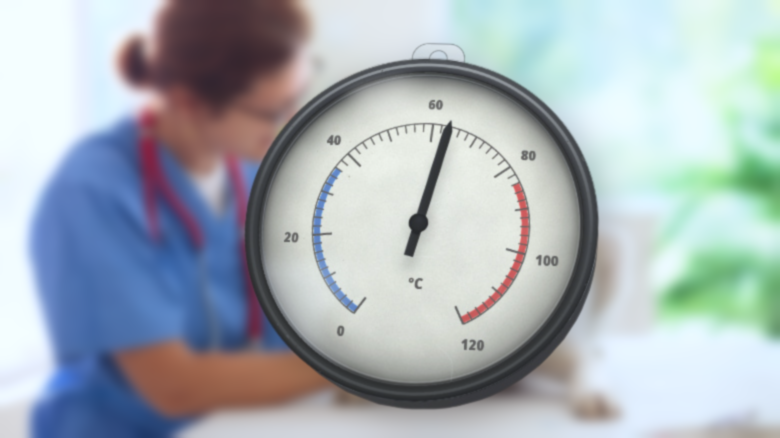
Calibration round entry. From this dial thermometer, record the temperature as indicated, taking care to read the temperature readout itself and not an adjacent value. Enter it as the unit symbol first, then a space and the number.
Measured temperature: °C 64
